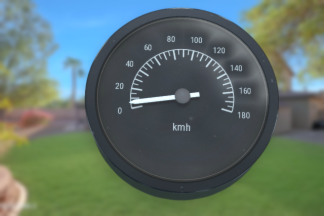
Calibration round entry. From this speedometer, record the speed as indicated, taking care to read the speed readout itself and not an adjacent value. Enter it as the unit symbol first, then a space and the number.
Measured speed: km/h 5
